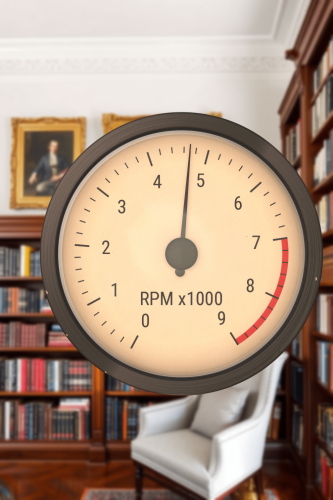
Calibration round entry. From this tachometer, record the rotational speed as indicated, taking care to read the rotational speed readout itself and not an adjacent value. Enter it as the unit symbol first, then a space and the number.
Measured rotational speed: rpm 4700
